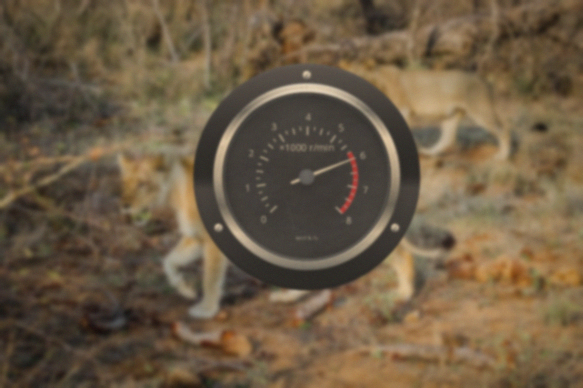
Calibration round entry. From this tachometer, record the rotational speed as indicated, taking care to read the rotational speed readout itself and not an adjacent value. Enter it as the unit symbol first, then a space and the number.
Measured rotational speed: rpm 6000
